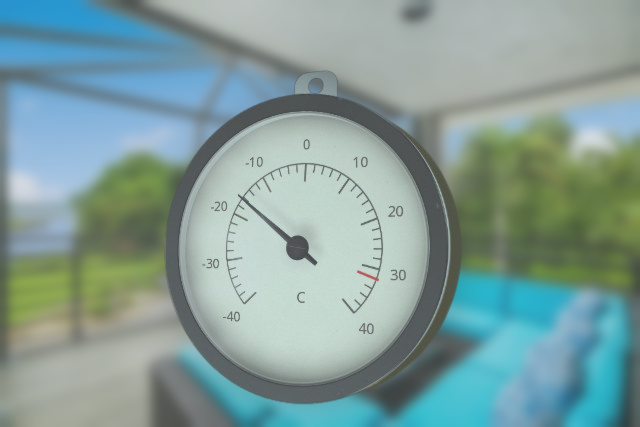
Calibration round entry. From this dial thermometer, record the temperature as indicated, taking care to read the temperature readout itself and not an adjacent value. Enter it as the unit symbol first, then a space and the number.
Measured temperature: °C -16
